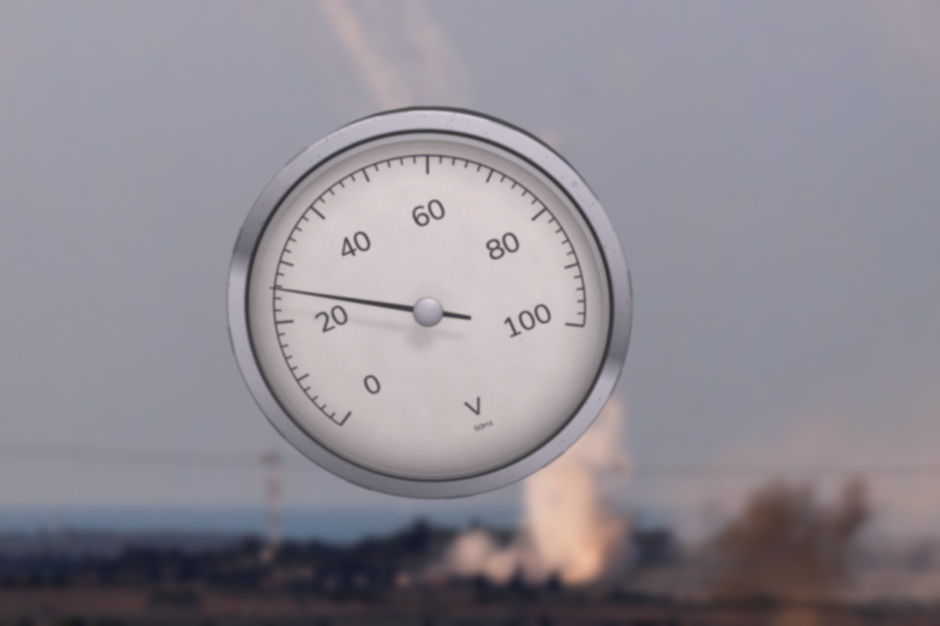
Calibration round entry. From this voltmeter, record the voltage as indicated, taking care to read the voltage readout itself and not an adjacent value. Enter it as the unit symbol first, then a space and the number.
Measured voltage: V 26
